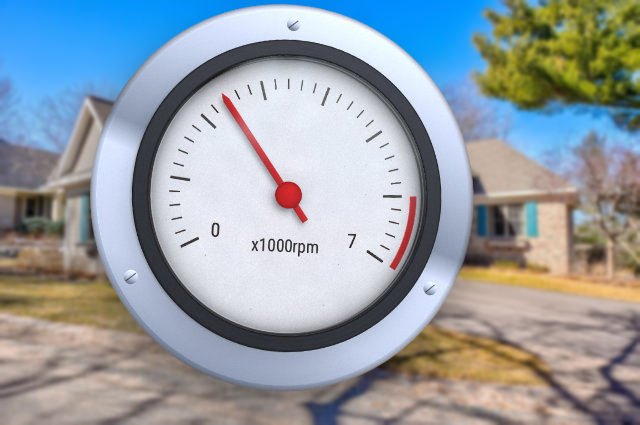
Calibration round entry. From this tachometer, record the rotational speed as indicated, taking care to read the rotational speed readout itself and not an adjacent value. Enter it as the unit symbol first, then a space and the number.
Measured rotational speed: rpm 2400
